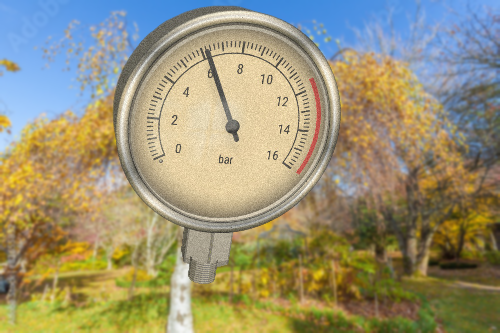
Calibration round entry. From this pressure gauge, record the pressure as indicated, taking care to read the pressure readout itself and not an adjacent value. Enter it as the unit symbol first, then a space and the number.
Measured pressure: bar 6.2
